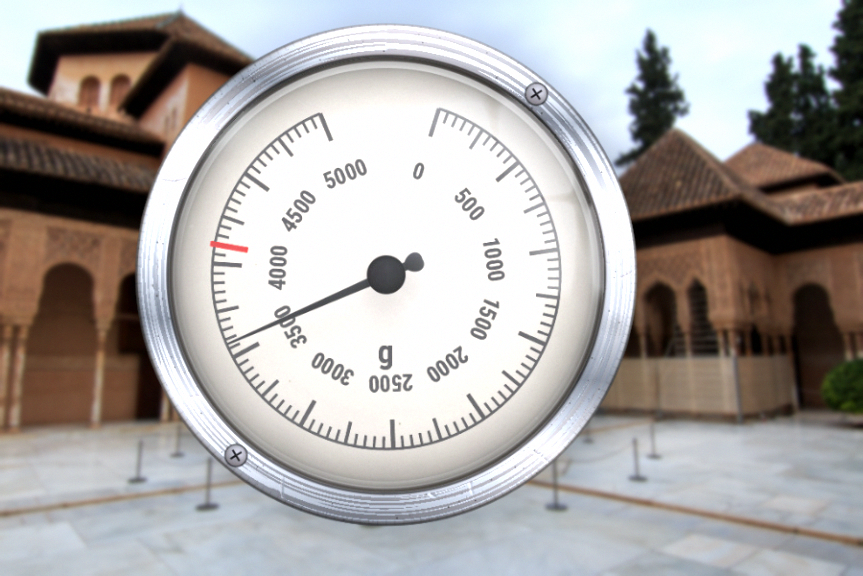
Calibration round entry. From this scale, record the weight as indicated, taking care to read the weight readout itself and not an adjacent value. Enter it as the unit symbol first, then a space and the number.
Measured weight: g 3575
